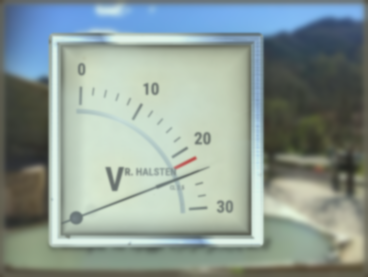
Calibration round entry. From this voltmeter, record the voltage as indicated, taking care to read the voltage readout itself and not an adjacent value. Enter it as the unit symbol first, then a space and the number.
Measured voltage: V 24
